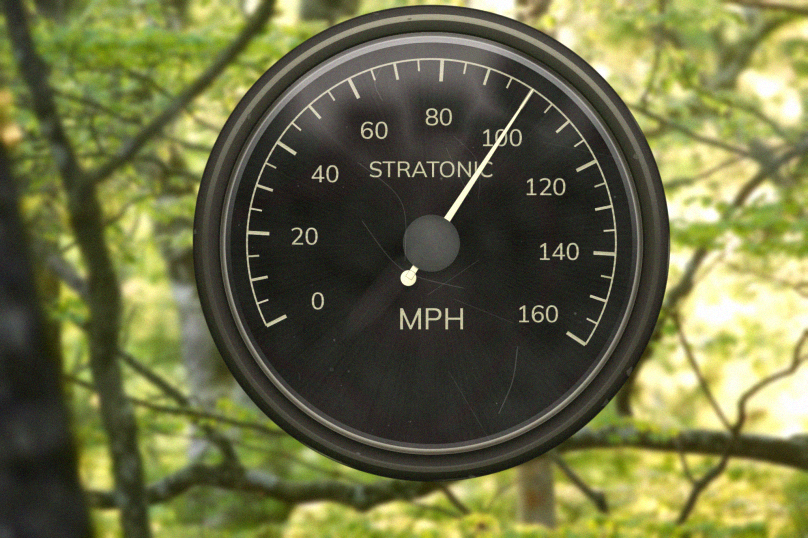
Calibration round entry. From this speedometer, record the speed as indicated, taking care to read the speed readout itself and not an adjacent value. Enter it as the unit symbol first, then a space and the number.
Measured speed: mph 100
